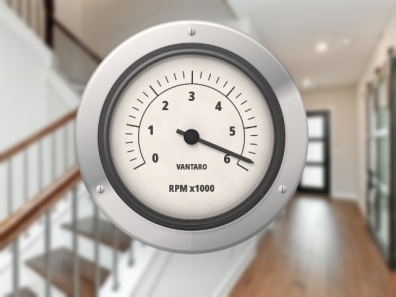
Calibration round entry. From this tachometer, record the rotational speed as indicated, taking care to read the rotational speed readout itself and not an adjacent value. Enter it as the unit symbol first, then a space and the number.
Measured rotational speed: rpm 5800
